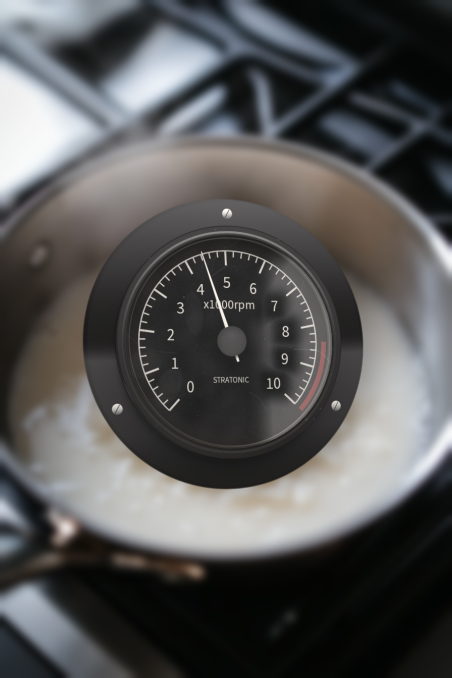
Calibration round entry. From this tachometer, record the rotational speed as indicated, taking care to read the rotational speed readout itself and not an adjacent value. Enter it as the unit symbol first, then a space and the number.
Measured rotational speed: rpm 4400
